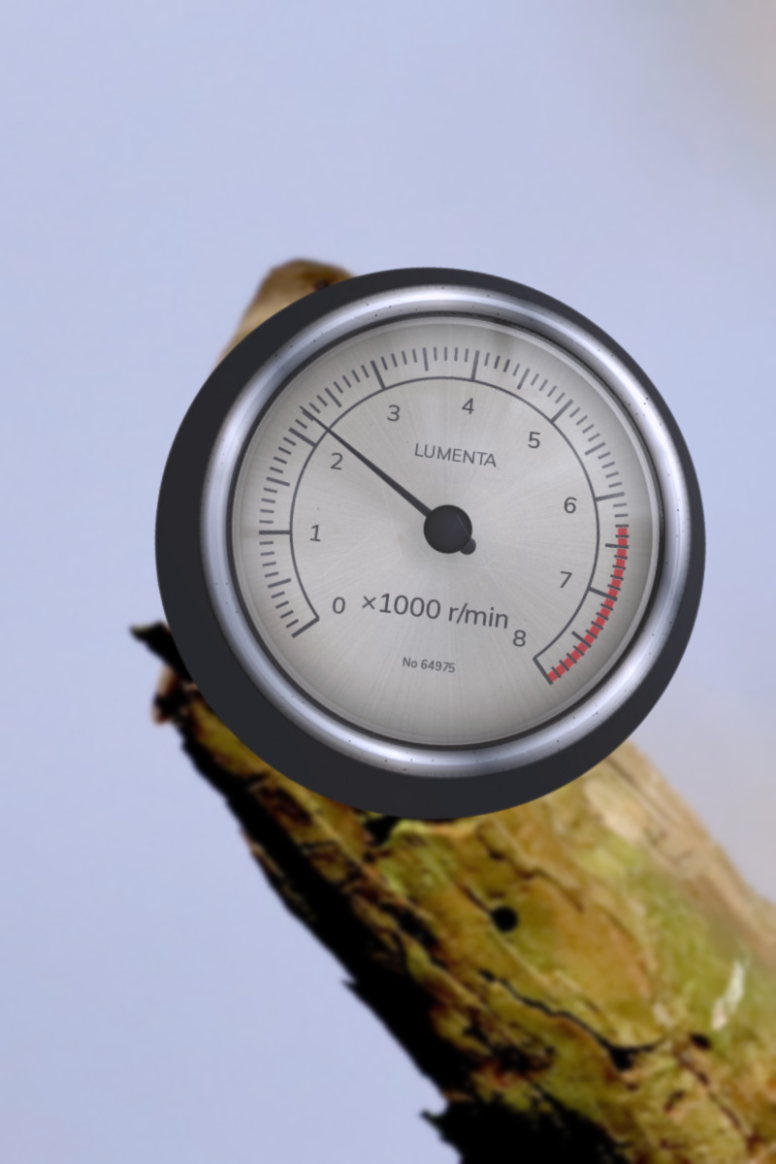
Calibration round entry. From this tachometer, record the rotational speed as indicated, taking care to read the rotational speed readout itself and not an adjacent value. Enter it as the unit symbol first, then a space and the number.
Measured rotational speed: rpm 2200
